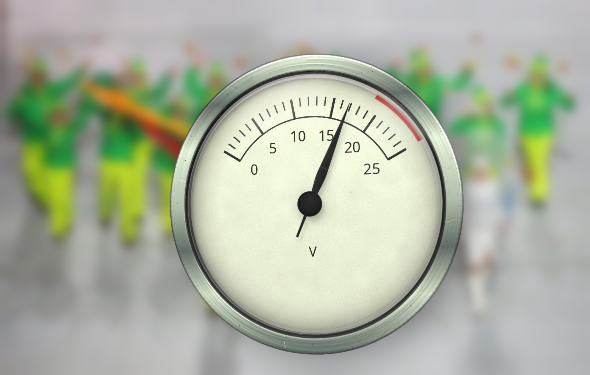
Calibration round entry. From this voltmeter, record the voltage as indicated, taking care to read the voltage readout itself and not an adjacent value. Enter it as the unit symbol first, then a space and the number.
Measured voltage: V 17
